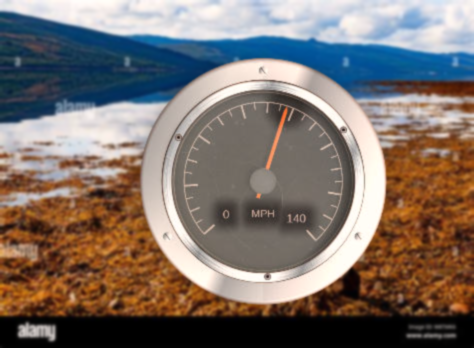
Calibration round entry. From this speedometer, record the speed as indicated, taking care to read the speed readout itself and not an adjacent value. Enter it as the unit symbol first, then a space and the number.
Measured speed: mph 77.5
